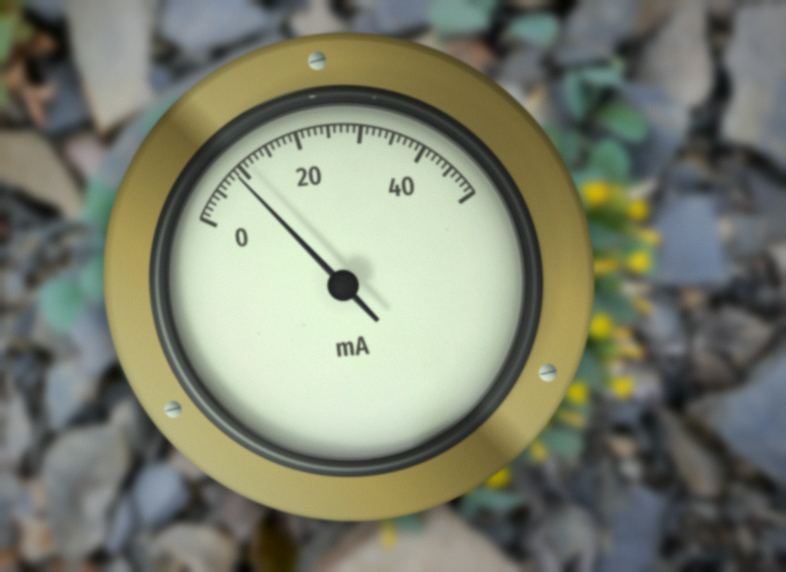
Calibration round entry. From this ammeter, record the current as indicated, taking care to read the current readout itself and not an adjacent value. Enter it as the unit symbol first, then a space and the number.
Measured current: mA 9
